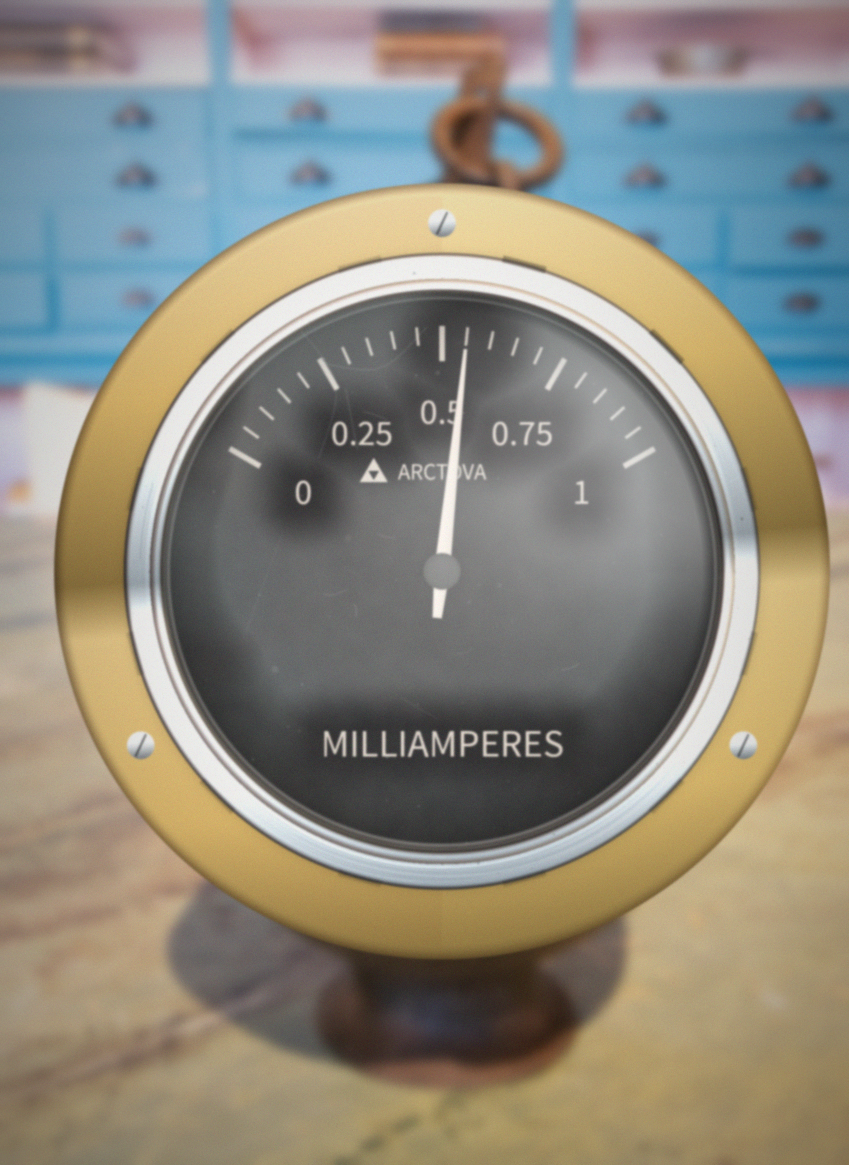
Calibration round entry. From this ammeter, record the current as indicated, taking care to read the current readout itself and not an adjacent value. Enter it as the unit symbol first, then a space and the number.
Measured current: mA 0.55
